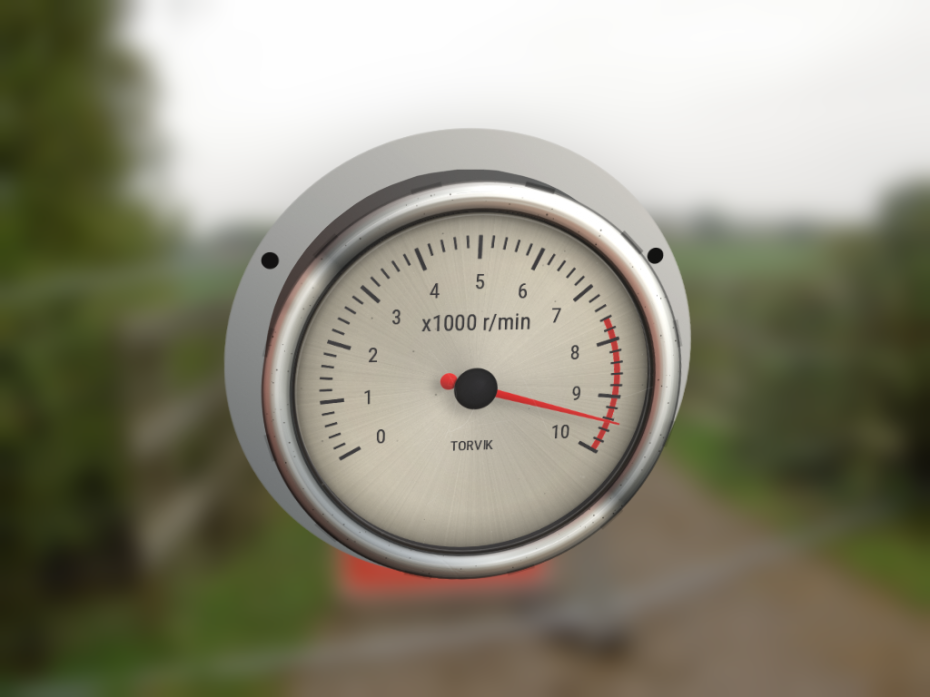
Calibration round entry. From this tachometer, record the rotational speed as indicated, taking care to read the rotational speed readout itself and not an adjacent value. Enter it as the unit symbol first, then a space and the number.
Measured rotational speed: rpm 9400
